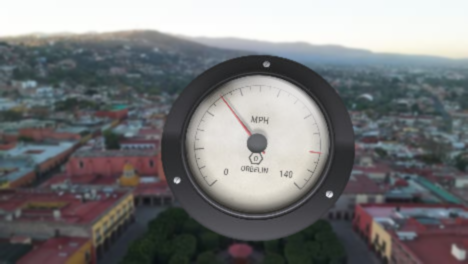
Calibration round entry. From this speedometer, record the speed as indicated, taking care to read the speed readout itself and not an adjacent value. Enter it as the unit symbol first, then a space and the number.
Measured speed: mph 50
